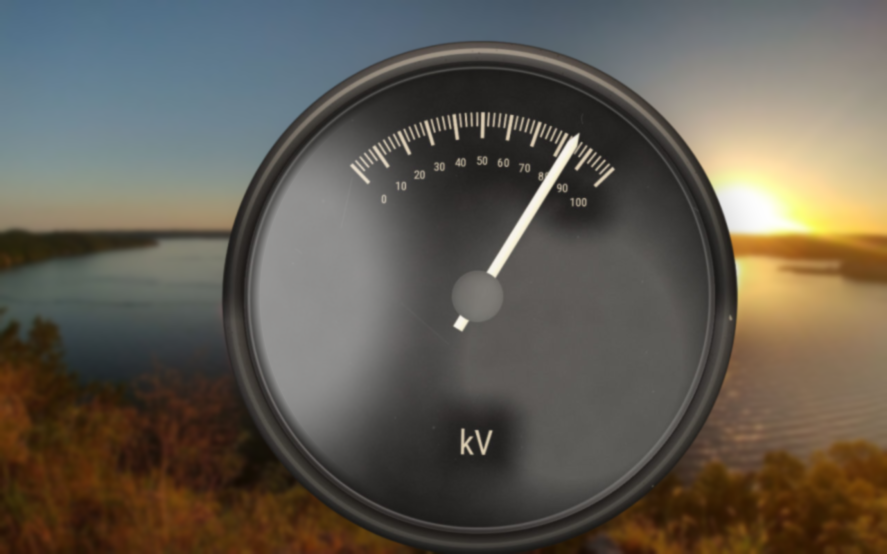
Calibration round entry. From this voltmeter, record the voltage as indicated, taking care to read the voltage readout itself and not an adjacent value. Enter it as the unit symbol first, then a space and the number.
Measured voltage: kV 84
